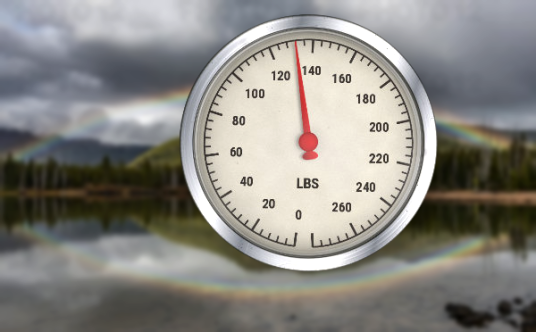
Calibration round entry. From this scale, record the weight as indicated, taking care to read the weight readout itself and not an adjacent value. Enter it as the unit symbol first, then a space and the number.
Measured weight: lb 132
